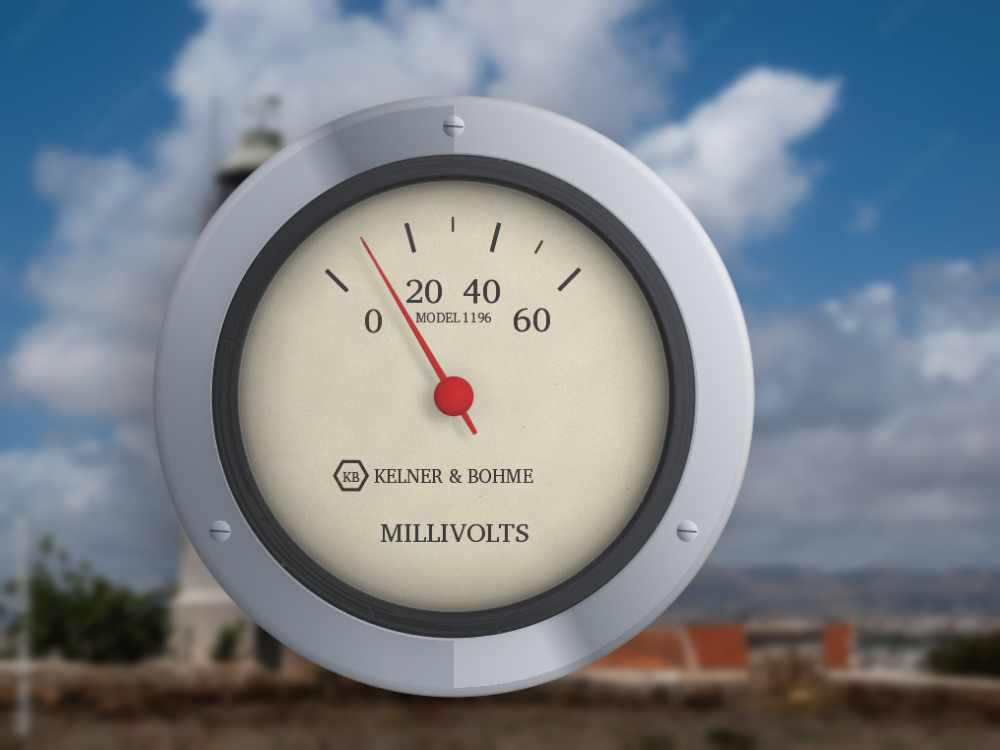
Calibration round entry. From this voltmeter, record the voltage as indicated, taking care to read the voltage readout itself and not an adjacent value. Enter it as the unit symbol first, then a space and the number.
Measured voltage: mV 10
